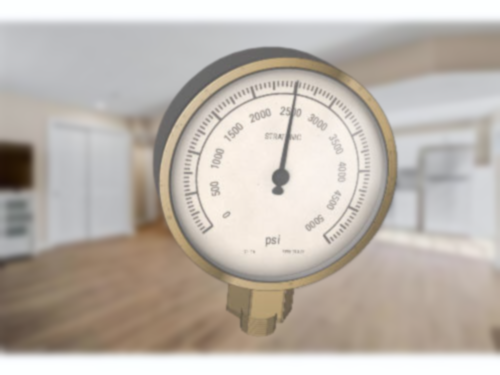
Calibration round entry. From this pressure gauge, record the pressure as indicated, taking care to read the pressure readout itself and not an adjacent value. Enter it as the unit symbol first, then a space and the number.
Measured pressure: psi 2500
